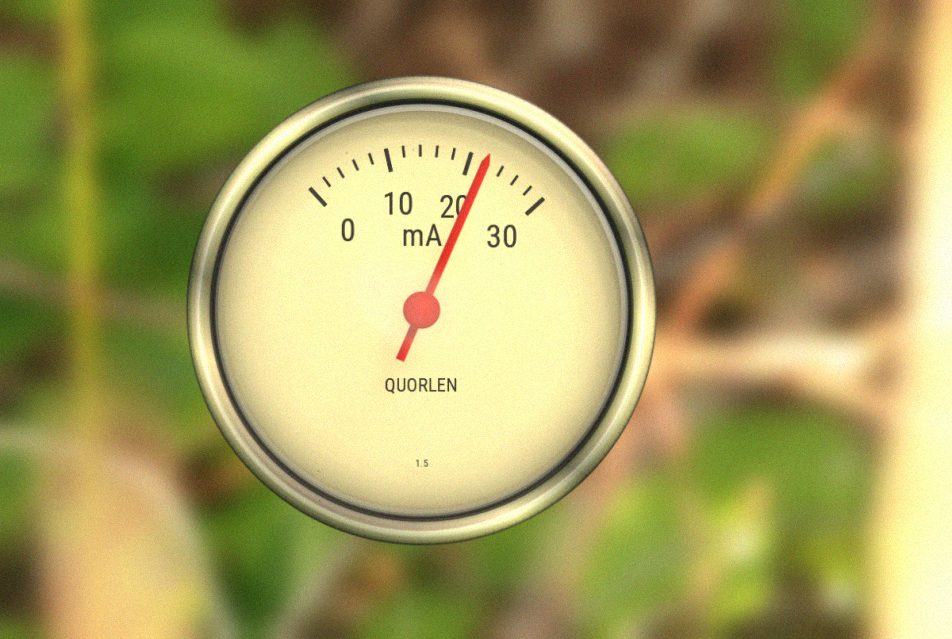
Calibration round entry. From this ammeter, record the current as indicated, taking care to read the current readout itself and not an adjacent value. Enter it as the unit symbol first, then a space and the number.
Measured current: mA 22
